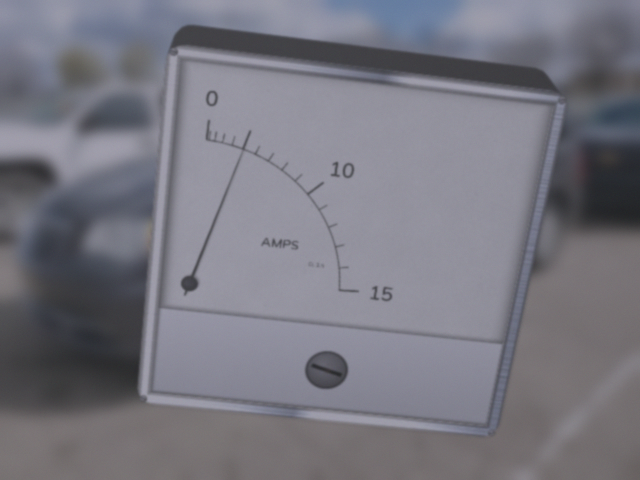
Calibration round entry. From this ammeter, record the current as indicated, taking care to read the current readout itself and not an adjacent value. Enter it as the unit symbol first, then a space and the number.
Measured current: A 5
